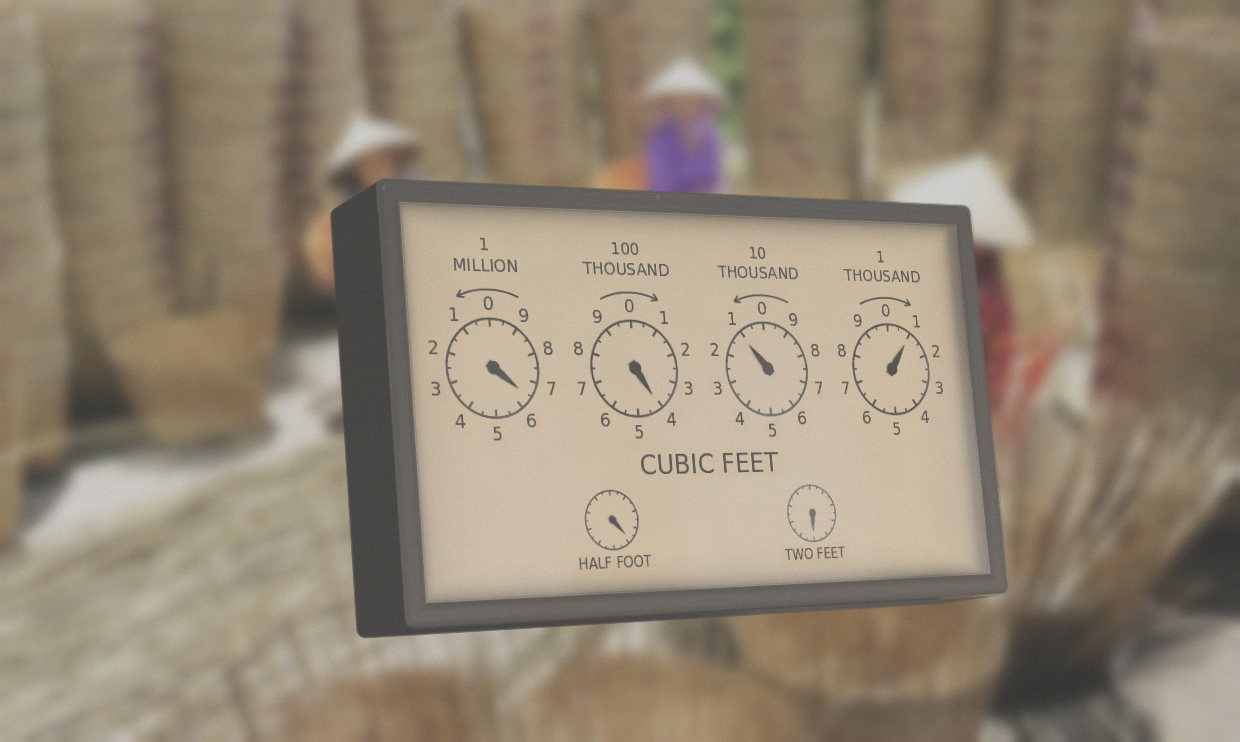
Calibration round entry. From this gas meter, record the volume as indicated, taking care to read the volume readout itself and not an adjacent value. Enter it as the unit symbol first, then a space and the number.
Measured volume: ft³ 641100
